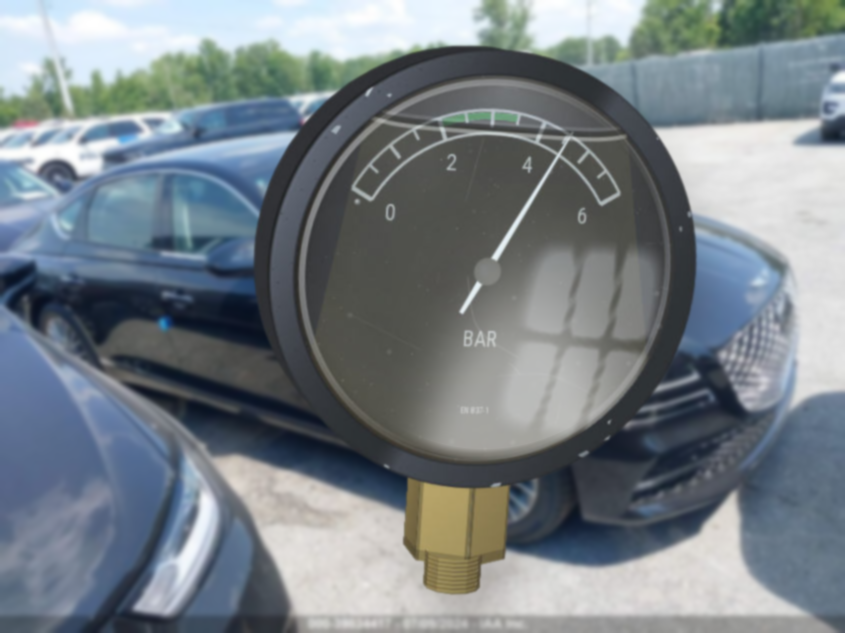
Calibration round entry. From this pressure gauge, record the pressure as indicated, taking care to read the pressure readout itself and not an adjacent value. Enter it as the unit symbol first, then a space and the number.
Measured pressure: bar 4.5
